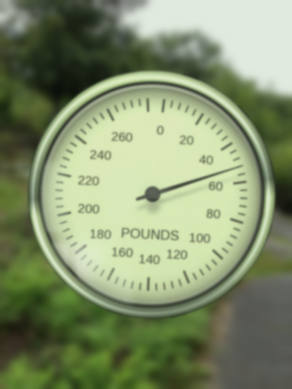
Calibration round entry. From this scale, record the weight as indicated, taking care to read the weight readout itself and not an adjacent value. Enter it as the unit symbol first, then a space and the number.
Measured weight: lb 52
